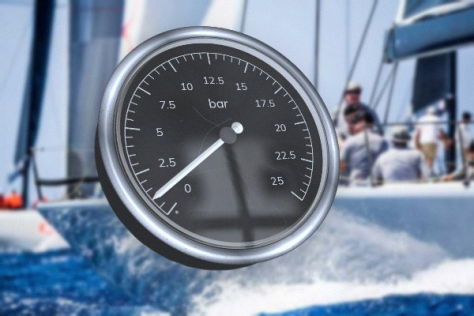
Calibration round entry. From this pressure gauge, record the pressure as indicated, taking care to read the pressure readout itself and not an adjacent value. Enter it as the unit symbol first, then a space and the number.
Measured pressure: bar 1
